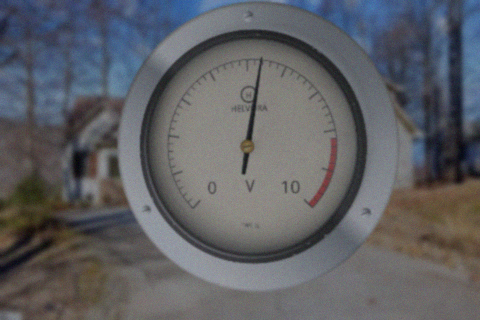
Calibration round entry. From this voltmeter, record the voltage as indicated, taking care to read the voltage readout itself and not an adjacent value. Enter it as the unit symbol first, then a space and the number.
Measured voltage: V 5.4
